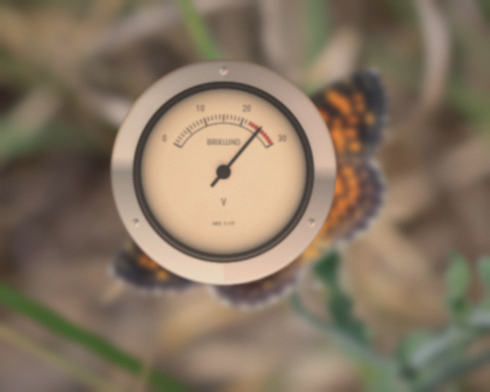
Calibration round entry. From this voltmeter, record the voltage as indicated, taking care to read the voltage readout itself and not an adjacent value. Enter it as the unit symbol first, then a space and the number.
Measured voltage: V 25
